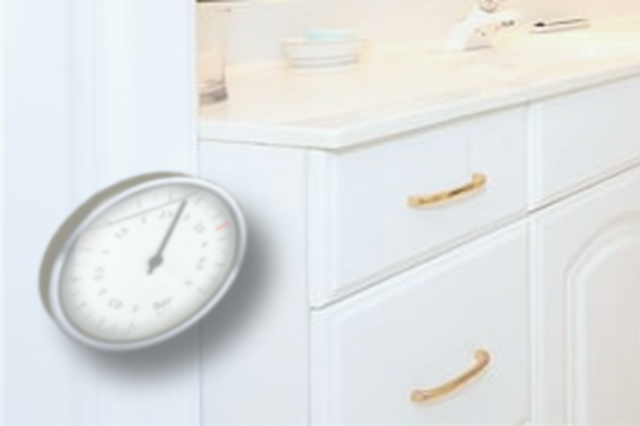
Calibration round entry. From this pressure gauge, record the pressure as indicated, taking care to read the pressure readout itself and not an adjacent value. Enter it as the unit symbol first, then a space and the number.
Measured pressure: bar 2.75
